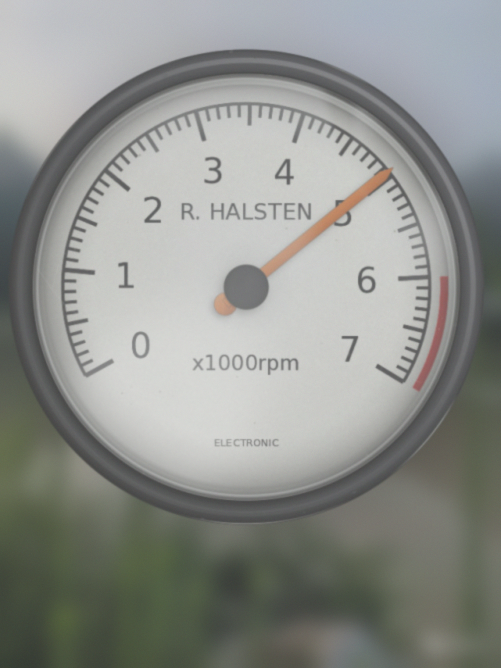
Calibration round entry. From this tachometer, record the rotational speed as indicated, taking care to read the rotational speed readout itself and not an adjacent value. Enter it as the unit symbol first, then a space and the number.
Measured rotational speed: rpm 4950
